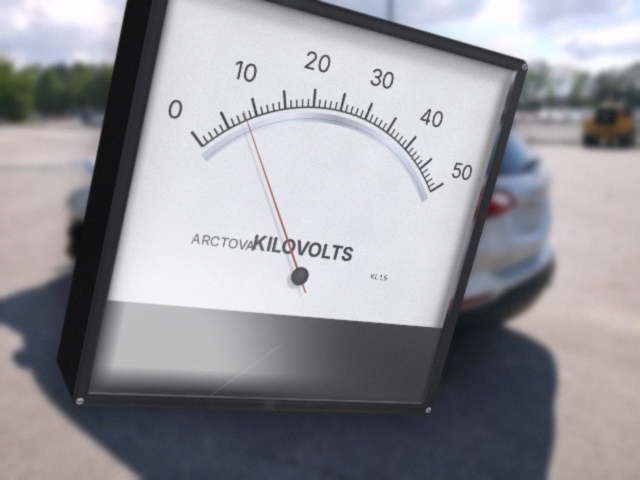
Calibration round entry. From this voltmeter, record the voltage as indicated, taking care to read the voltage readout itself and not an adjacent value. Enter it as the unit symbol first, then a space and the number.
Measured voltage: kV 8
